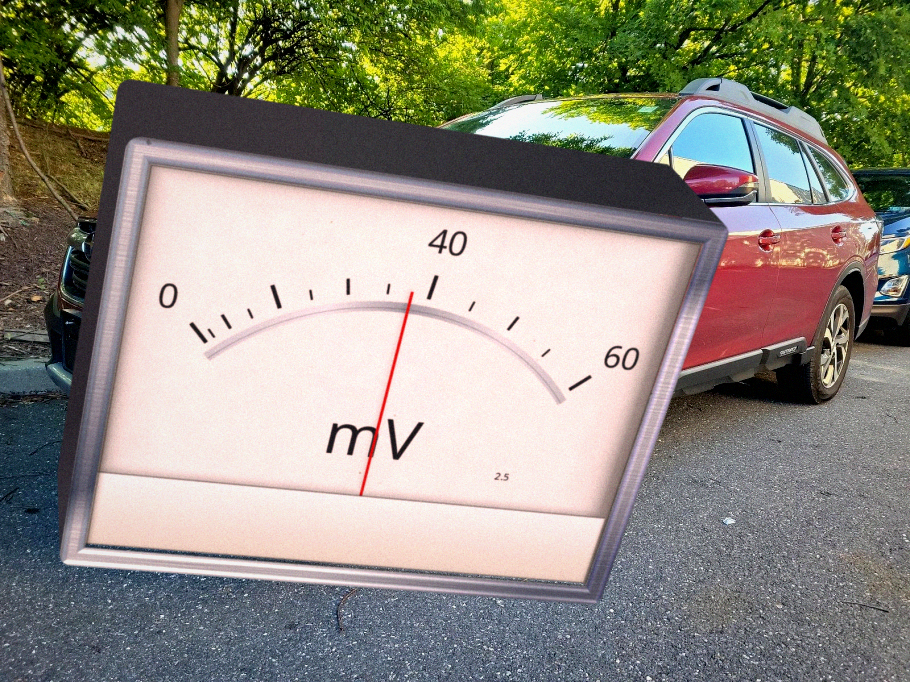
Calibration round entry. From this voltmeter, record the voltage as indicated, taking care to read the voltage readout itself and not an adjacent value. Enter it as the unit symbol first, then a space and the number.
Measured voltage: mV 37.5
